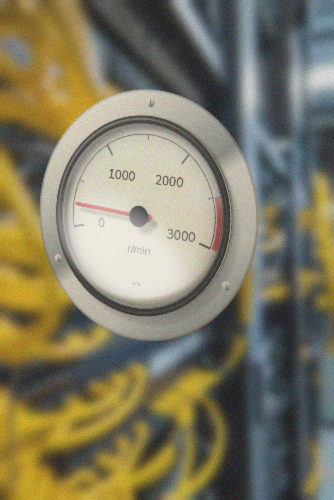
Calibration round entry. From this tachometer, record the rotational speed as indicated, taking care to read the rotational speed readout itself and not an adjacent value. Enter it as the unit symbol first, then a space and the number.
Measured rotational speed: rpm 250
